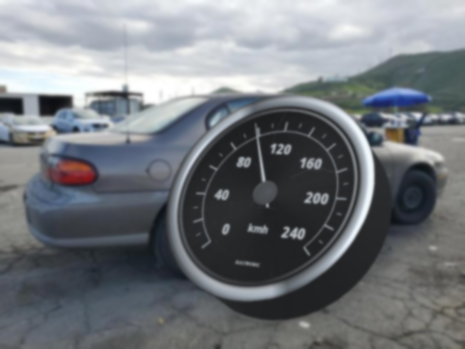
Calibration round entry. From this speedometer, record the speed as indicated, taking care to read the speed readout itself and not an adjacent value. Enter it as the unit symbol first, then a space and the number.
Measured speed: km/h 100
